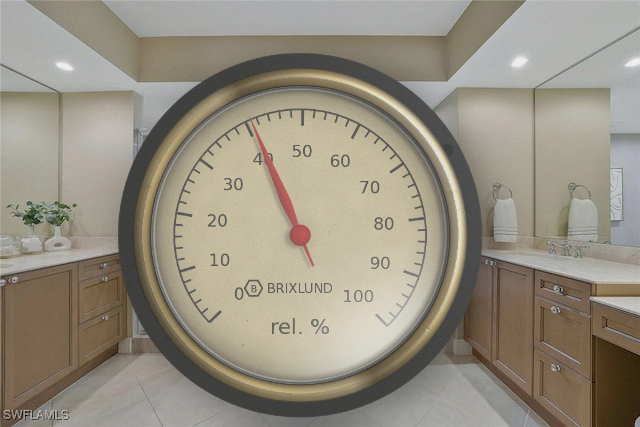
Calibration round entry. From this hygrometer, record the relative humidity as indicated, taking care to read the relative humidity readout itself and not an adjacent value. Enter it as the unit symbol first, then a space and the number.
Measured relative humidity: % 41
